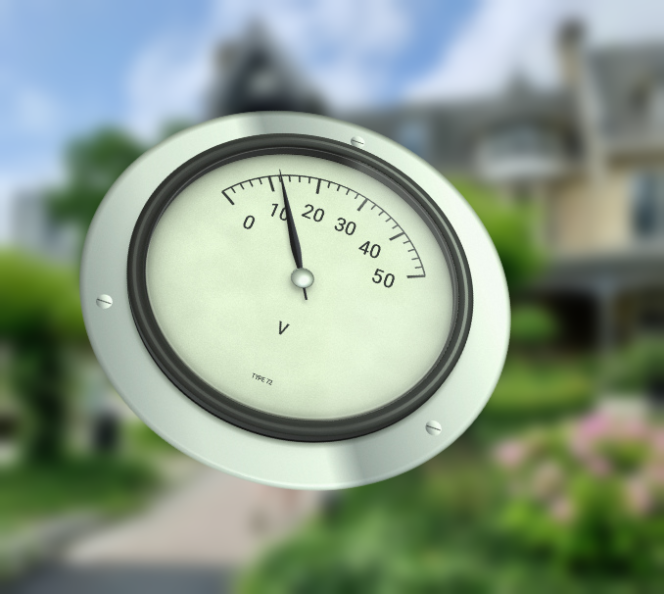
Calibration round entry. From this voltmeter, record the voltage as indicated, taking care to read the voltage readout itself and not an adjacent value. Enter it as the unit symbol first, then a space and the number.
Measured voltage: V 12
